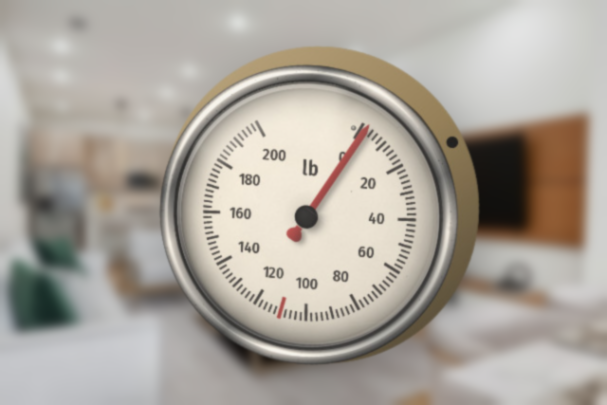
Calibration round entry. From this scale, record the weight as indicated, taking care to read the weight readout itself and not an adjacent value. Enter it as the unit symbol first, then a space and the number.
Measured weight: lb 2
